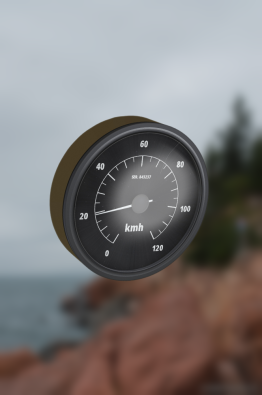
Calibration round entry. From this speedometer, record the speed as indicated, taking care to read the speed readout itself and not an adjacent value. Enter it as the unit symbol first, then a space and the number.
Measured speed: km/h 20
